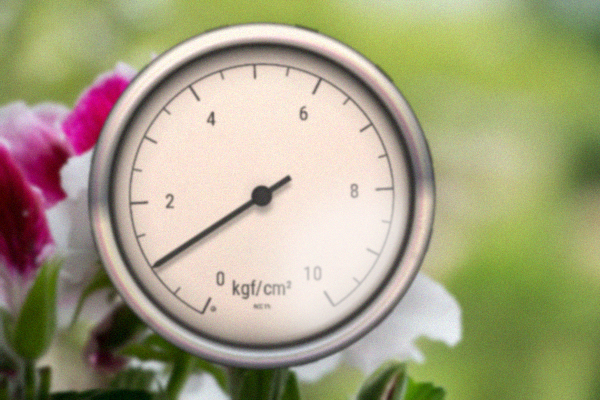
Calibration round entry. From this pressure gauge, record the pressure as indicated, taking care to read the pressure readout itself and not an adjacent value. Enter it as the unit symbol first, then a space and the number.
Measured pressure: kg/cm² 1
